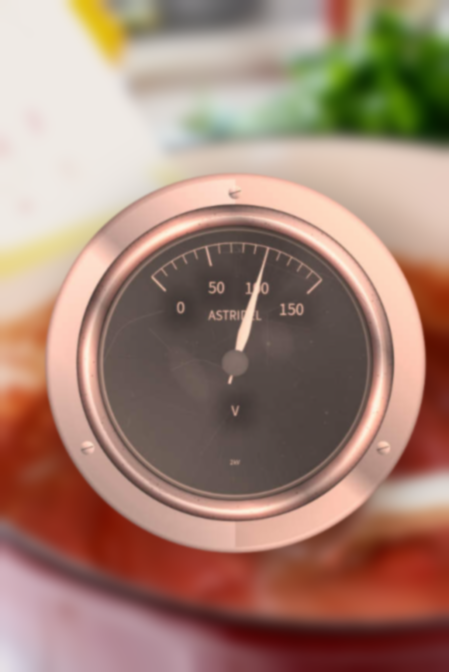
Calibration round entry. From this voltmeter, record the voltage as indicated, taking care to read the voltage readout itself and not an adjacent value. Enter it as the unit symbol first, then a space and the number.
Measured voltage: V 100
